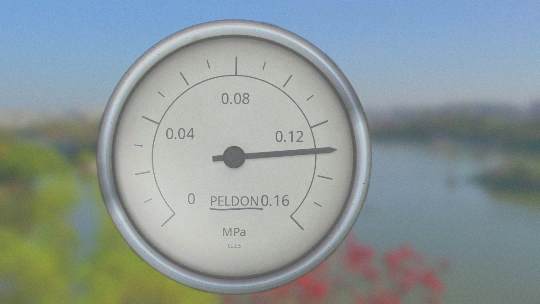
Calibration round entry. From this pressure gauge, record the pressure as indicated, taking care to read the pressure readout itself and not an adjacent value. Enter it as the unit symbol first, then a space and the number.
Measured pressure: MPa 0.13
